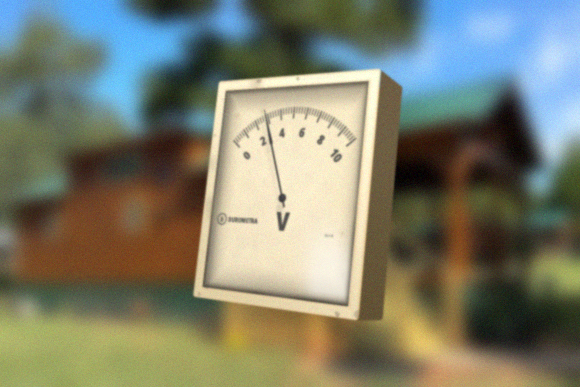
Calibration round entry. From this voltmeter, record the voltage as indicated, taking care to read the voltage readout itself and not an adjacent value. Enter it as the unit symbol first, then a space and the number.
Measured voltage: V 3
